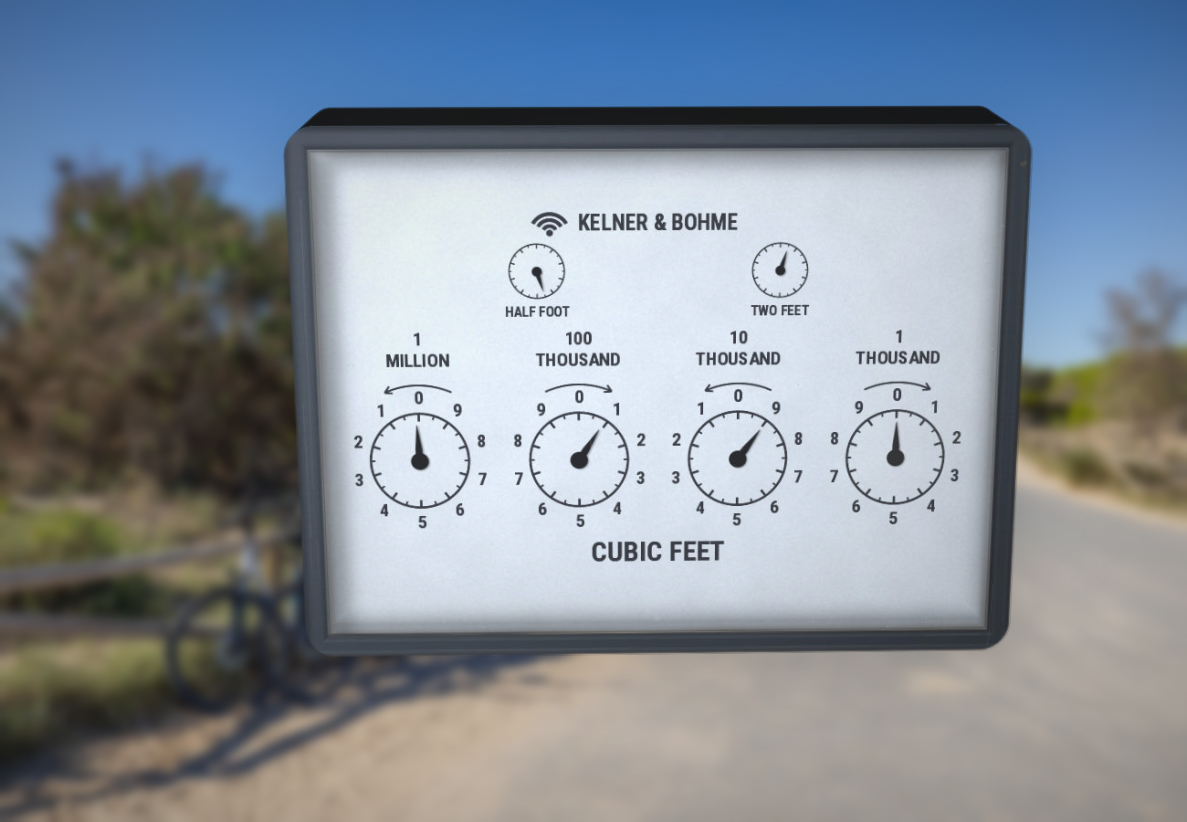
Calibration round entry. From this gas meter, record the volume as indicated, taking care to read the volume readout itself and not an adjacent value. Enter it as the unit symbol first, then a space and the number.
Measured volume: ft³ 9000
